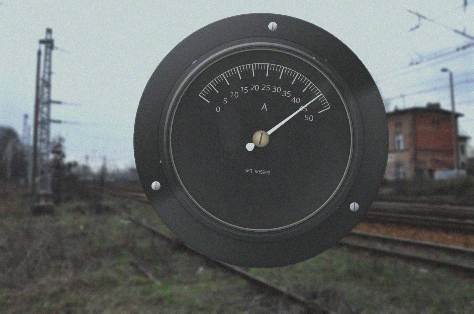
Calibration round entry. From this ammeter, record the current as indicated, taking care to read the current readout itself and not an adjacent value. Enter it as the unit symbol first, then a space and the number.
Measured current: A 45
